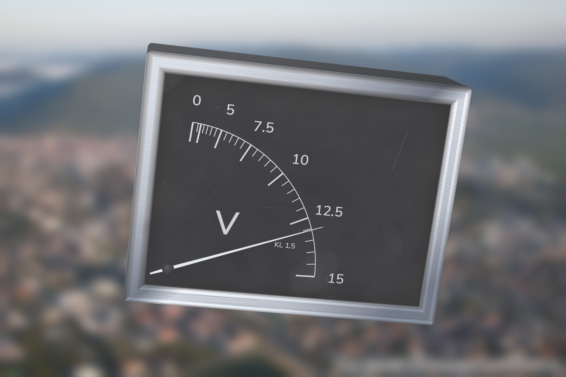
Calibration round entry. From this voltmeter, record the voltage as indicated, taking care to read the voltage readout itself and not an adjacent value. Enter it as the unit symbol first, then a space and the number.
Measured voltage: V 13
